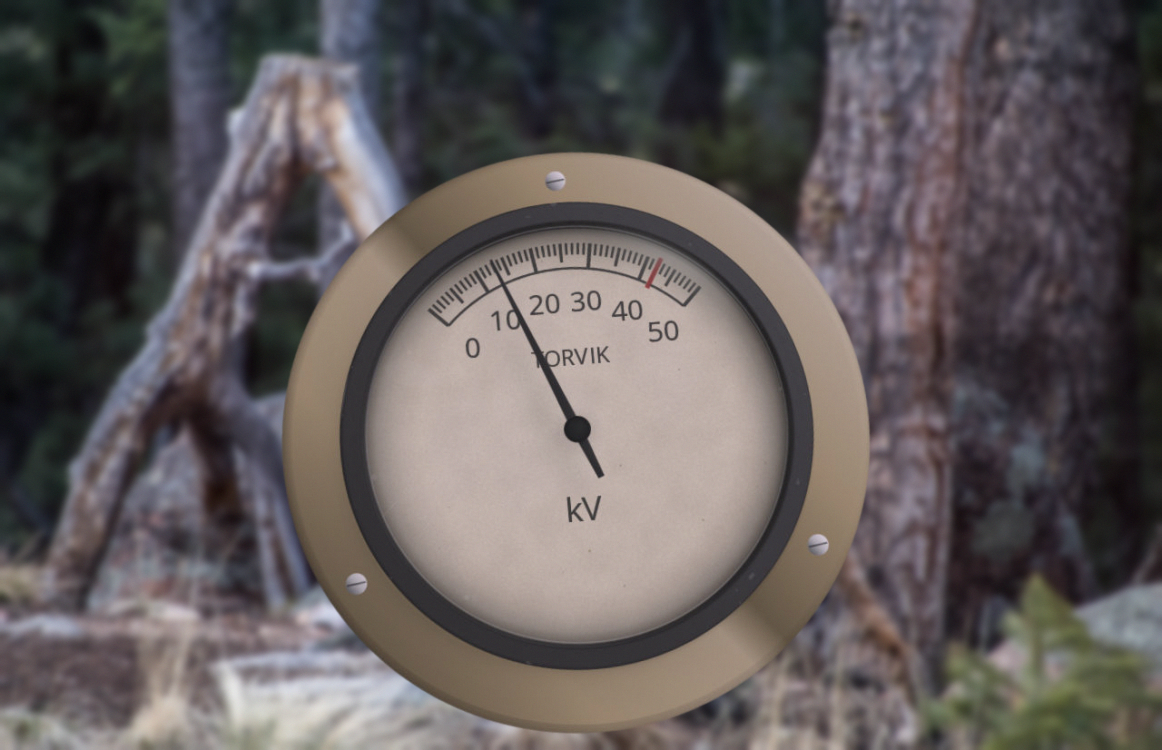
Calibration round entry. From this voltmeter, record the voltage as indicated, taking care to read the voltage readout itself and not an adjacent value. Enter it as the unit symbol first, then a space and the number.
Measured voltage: kV 13
